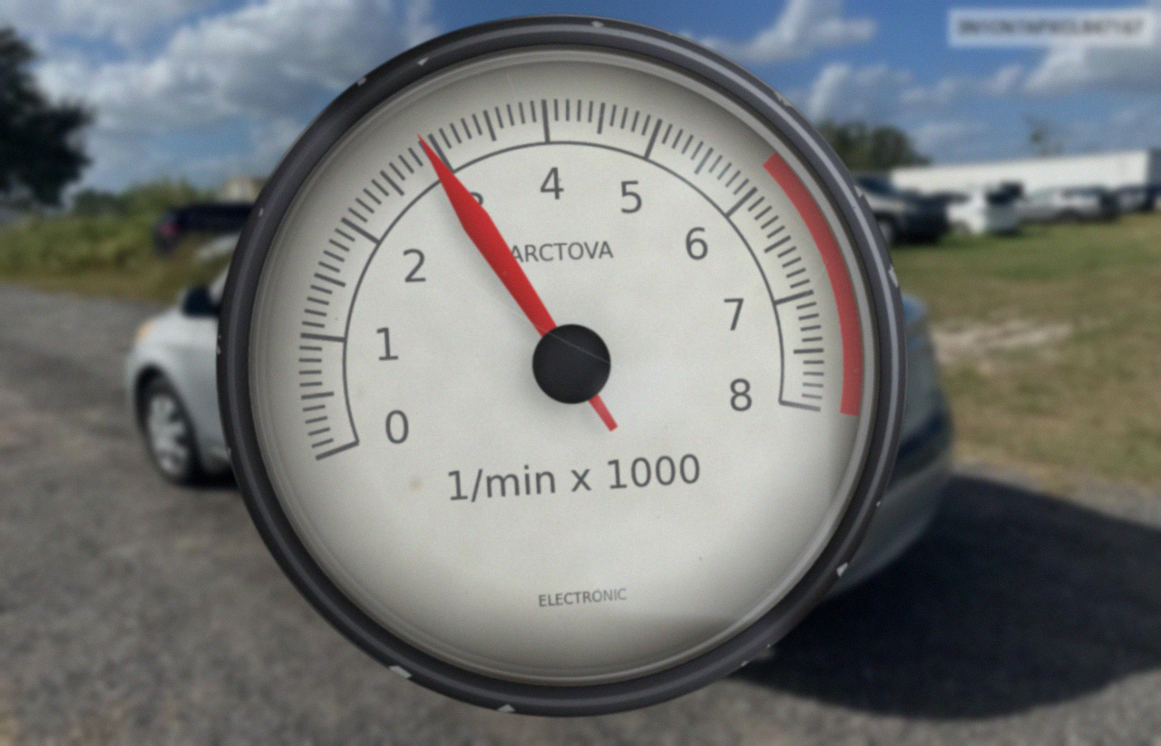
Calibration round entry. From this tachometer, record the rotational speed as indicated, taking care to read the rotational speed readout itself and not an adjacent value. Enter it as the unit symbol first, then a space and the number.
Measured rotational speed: rpm 2900
